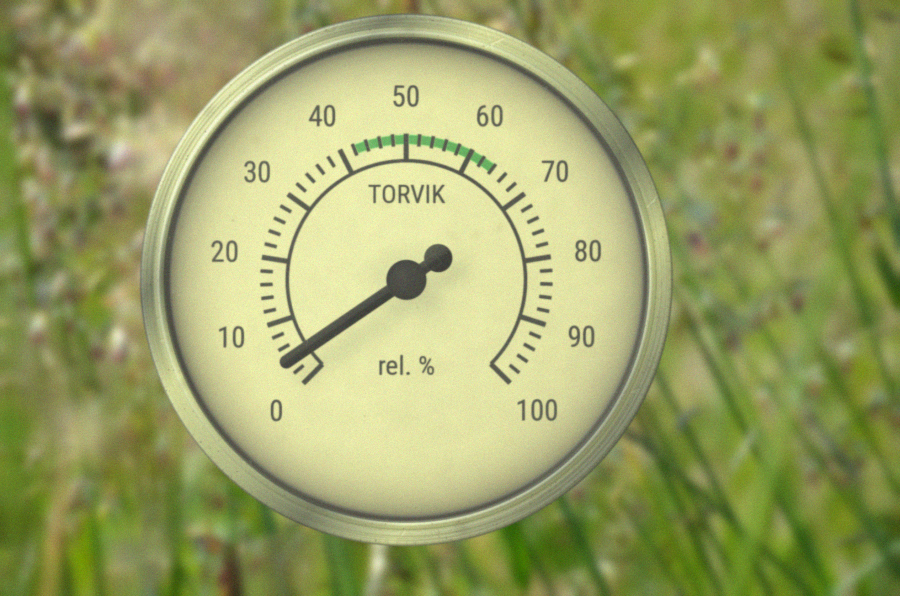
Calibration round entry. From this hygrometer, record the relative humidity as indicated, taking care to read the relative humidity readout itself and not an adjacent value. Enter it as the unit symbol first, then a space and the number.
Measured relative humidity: % 4
